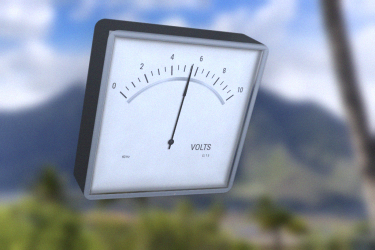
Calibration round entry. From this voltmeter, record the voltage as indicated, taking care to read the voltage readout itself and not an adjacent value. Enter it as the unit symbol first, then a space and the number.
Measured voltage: V 5.5
